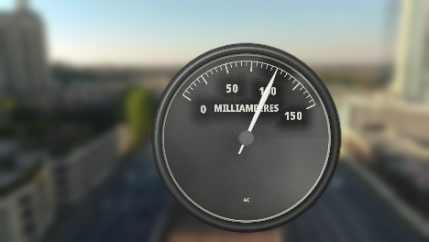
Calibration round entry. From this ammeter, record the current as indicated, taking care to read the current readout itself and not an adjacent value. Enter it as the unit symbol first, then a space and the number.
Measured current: mA 100
